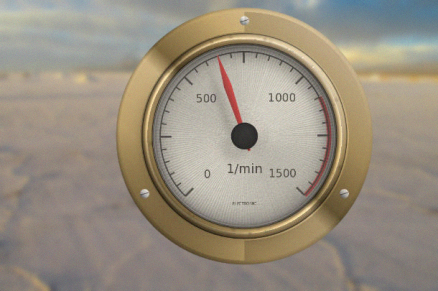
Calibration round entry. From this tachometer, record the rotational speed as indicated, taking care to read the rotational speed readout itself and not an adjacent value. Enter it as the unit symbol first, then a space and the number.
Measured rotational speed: rpm 650
